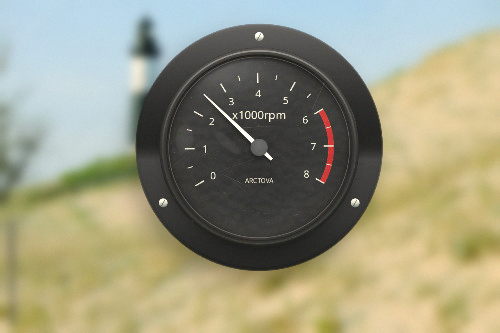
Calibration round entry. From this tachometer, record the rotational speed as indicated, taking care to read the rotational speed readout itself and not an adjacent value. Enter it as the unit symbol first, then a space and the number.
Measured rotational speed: rpm 2500
